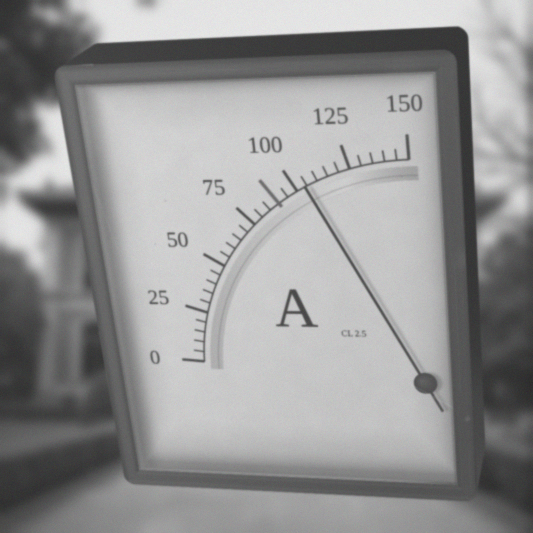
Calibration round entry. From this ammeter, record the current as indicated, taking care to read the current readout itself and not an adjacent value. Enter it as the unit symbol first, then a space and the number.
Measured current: A 105
